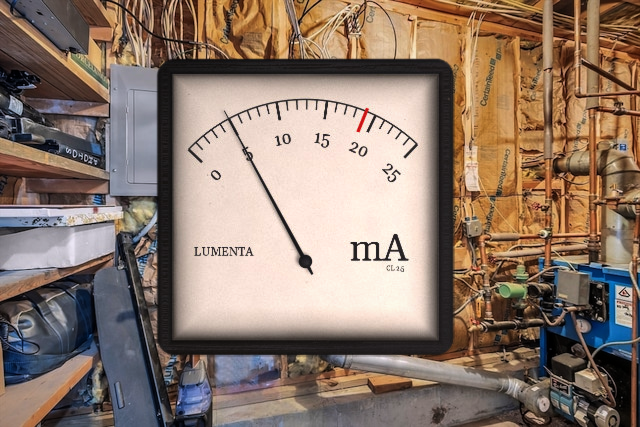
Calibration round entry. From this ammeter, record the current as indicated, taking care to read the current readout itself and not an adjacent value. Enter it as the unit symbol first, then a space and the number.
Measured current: mA 5
